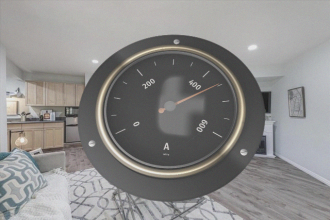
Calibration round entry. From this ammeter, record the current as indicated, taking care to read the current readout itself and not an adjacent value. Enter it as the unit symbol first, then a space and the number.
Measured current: A 450
